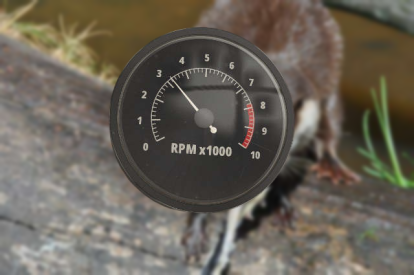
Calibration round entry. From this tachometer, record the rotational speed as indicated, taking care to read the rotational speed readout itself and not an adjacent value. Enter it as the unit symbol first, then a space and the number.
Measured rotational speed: rpm 3200
